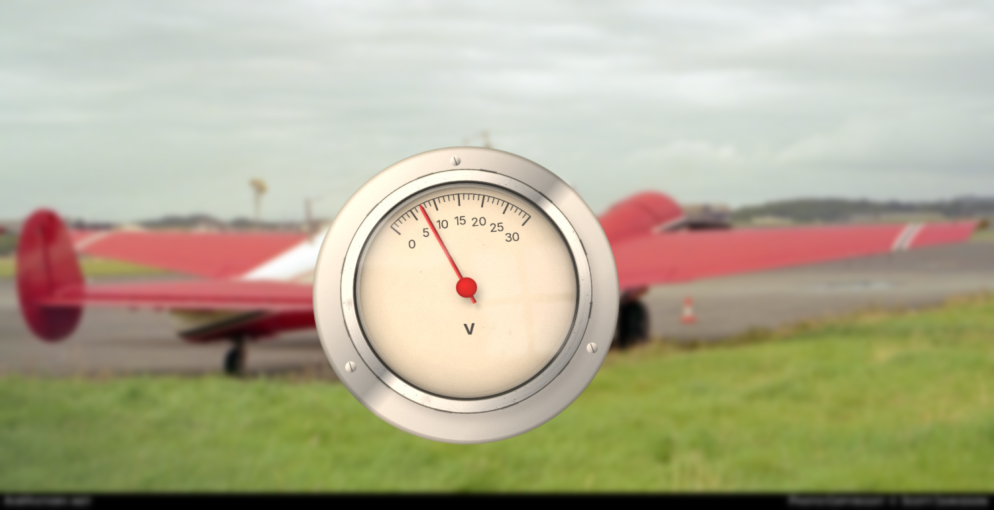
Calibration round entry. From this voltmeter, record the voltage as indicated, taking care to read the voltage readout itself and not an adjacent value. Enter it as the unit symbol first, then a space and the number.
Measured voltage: V 7
